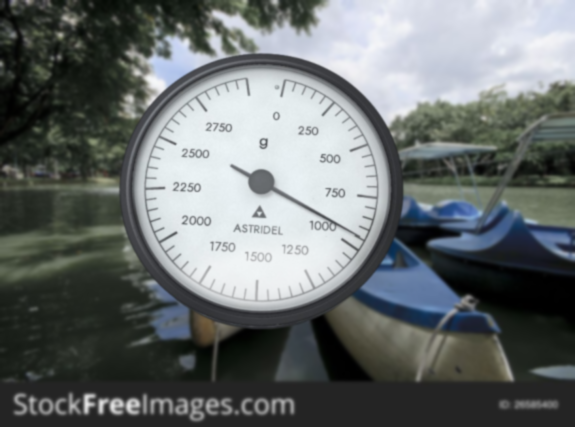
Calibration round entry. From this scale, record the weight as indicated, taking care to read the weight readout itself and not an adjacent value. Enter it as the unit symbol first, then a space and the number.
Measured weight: g 950
